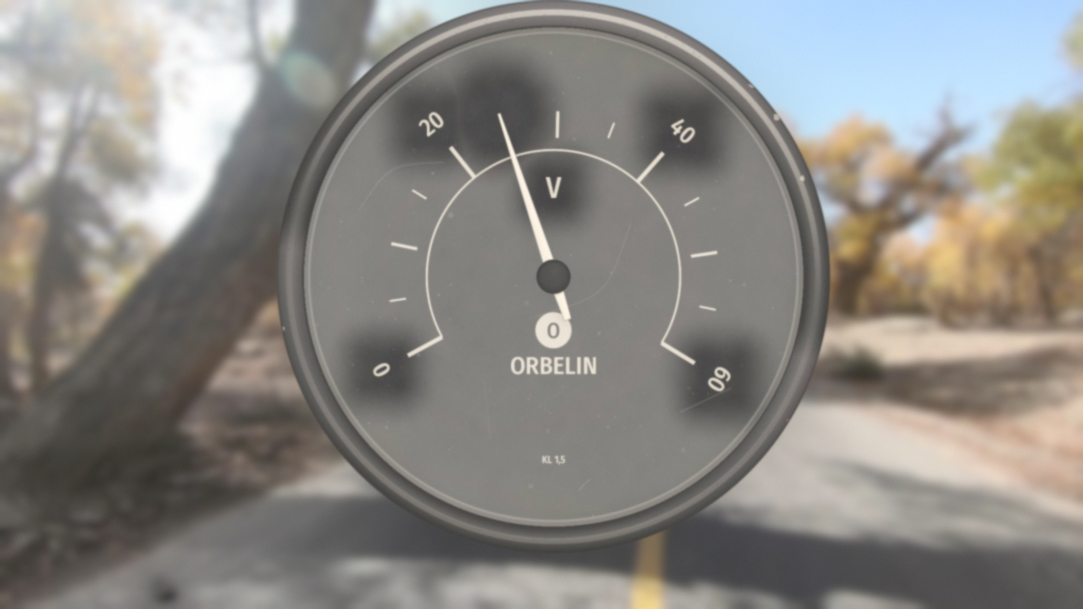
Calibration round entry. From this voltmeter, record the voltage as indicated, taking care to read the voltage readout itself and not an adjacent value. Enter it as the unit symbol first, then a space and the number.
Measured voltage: V 25
